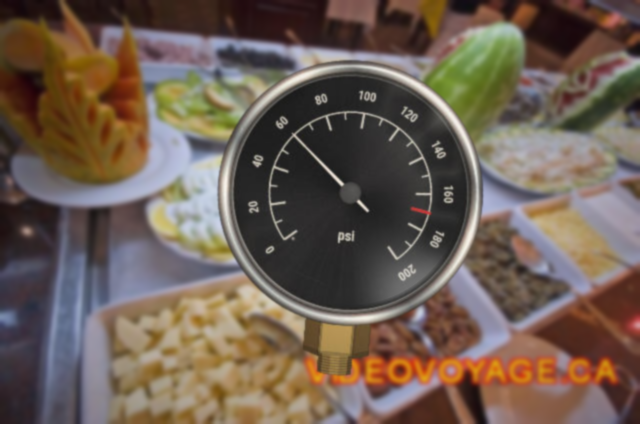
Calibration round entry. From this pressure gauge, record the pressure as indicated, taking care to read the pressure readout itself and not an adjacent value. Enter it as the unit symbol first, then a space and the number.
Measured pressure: psi 60
